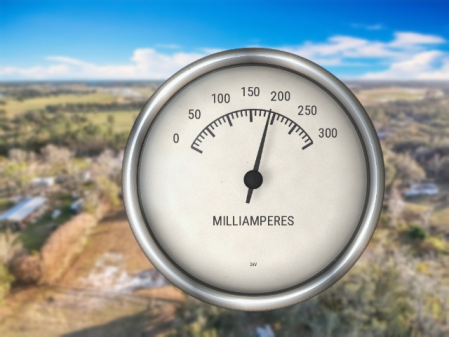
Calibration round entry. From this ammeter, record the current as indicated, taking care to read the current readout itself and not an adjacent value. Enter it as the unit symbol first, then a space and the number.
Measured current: mA 190
